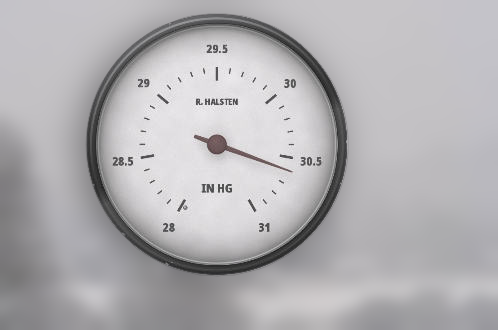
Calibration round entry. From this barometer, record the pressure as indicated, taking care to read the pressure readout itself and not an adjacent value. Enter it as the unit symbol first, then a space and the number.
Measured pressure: inHg 30.6
